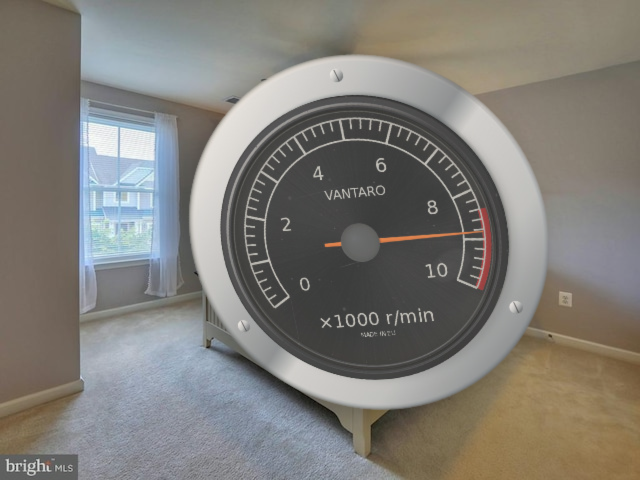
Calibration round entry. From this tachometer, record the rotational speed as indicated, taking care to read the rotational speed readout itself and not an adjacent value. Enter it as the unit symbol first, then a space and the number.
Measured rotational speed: rpm 8800
